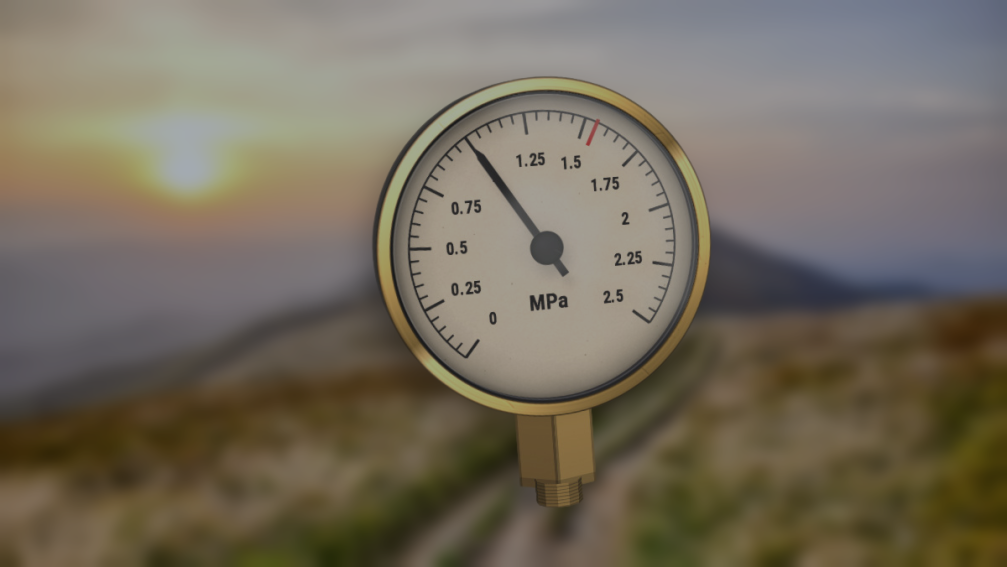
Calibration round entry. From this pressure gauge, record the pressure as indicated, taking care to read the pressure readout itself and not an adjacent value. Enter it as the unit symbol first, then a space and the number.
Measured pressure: MPa 1
